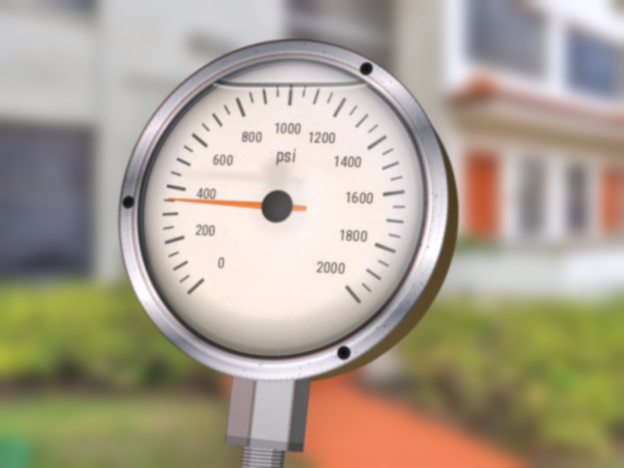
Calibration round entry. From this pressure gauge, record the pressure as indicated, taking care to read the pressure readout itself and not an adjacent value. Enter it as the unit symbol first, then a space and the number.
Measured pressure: psi 350
